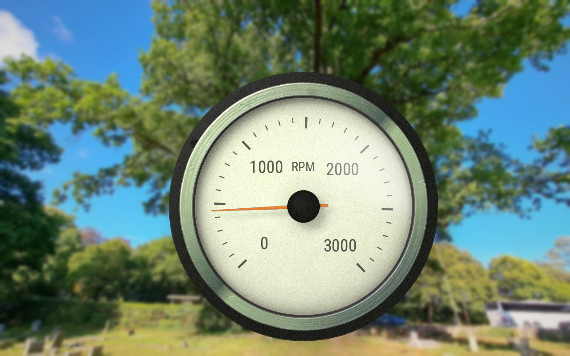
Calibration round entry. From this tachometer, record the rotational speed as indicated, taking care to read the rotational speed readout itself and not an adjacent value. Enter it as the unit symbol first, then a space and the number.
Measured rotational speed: rpm 450
